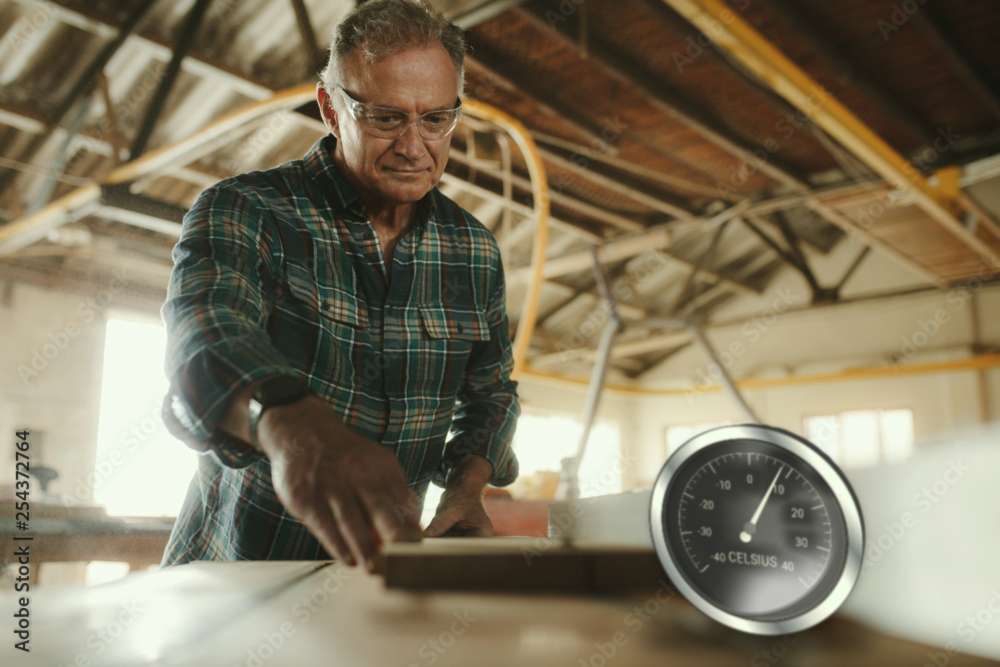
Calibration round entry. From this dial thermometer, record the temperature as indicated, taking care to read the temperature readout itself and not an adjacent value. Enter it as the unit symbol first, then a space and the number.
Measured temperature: °C 8
